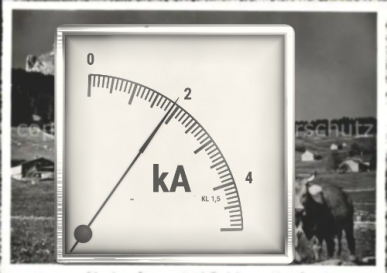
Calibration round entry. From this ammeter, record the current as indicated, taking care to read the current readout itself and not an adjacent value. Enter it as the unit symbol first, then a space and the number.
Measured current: kA 1.9
